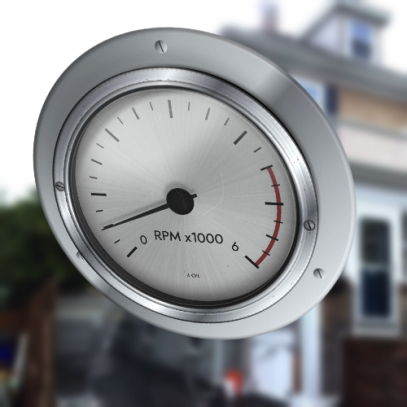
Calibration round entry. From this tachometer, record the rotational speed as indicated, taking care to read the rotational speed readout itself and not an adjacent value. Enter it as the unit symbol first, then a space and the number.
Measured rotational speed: rpm 500
